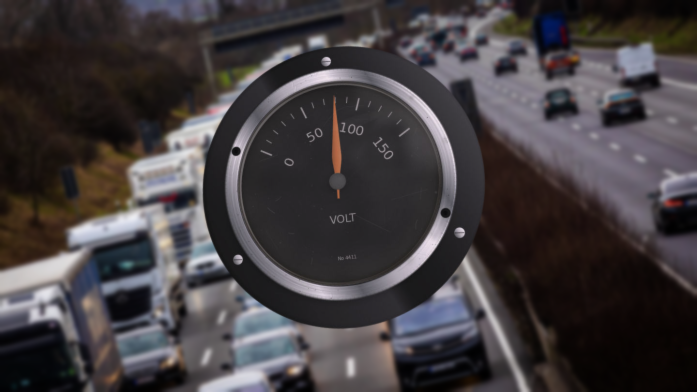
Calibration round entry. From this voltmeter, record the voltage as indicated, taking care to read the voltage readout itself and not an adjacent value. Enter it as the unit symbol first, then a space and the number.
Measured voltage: V 80
